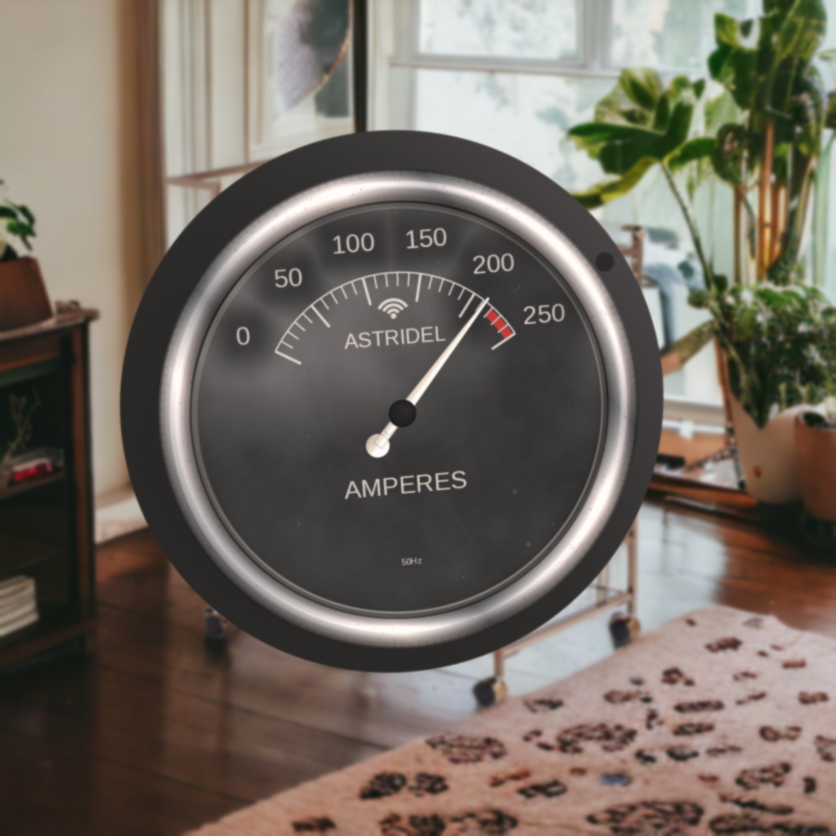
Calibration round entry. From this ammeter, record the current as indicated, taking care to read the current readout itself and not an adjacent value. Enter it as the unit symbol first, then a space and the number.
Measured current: A 210
